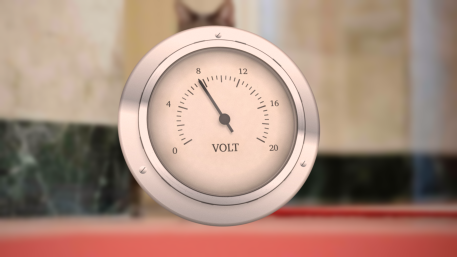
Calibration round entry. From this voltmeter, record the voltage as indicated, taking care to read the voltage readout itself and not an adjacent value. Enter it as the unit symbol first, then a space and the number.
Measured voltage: V 7.5
